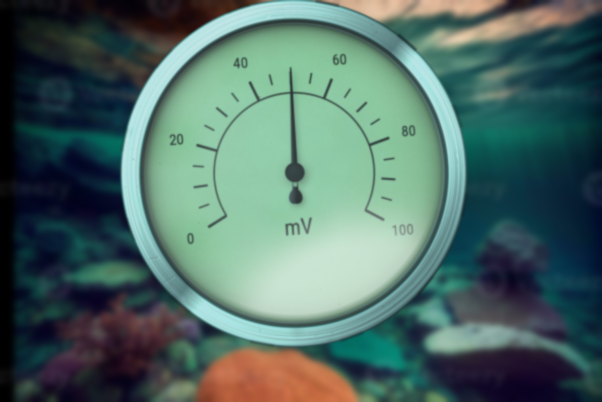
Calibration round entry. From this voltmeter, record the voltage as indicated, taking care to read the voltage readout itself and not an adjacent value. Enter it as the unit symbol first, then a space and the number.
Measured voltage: mV 50
